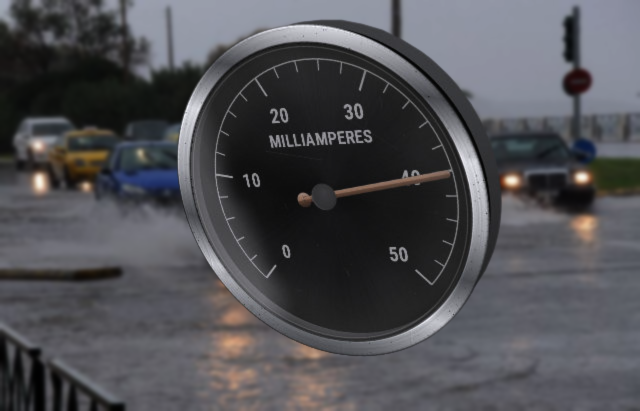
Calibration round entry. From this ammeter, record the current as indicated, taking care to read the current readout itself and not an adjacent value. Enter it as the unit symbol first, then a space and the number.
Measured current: mA 40
